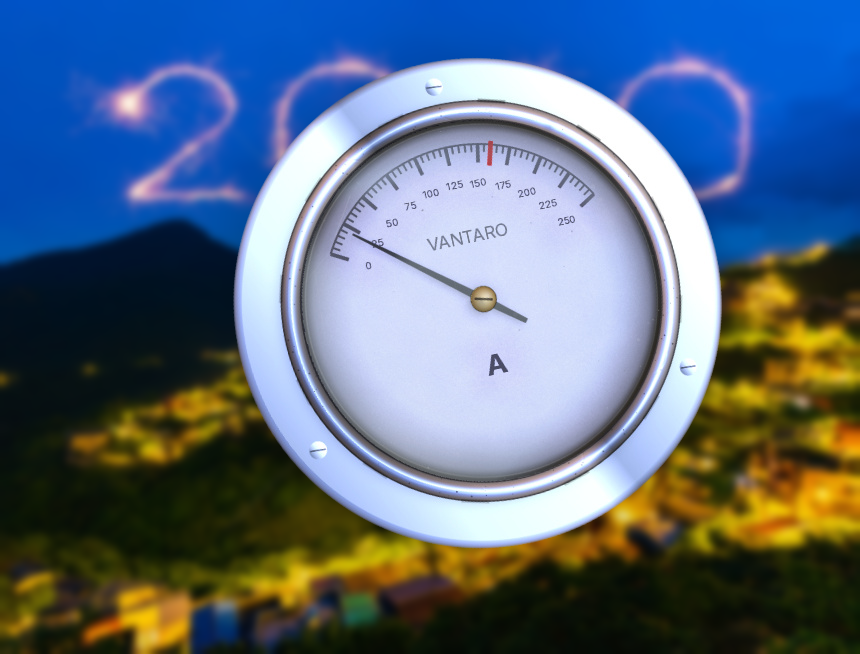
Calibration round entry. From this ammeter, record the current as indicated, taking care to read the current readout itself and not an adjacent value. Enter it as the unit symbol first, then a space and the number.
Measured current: A 20
